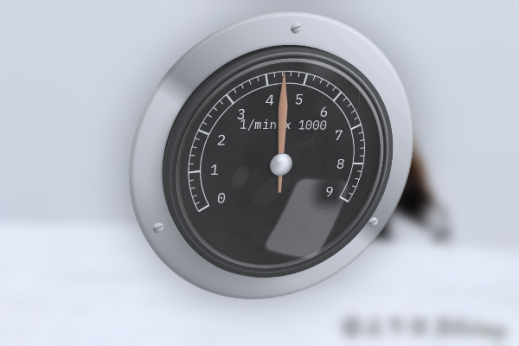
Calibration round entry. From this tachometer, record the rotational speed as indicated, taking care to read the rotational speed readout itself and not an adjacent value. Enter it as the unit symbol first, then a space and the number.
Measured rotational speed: rpm 4400
